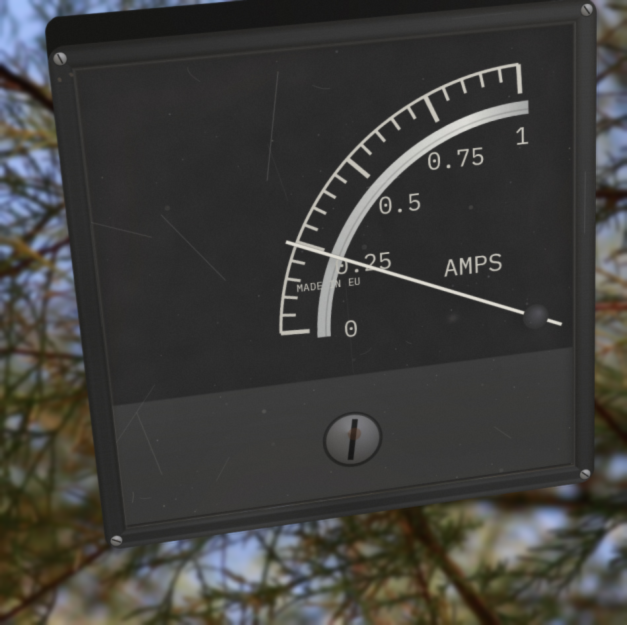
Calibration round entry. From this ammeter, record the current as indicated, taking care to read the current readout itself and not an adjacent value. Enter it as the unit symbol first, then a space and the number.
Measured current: A 0.25
